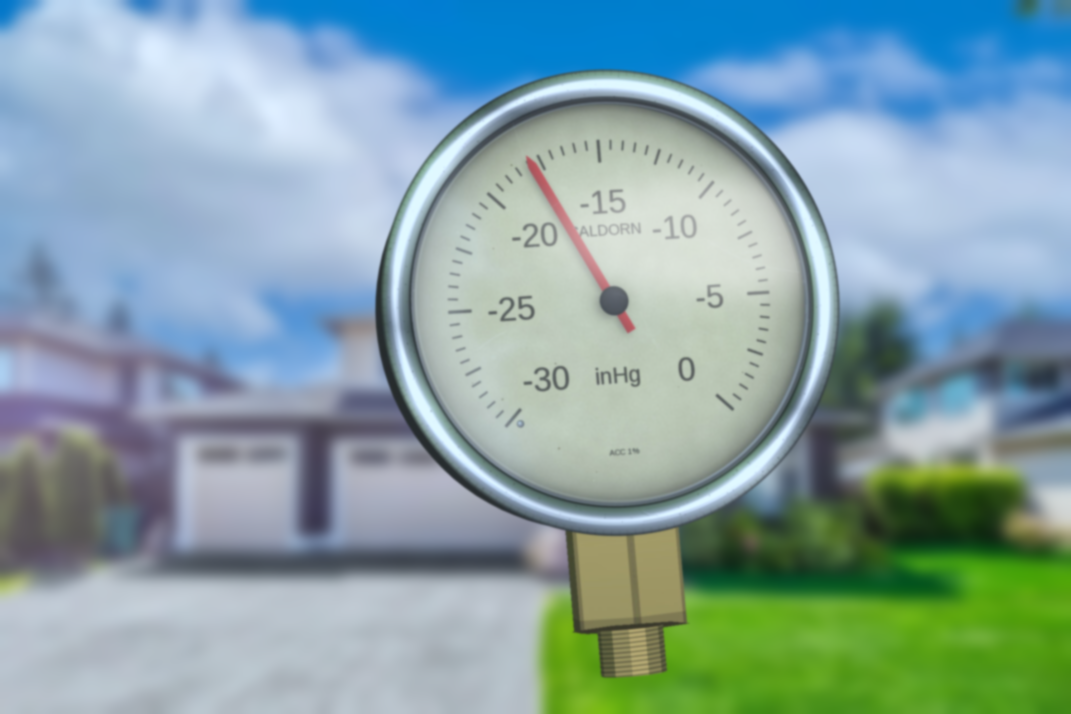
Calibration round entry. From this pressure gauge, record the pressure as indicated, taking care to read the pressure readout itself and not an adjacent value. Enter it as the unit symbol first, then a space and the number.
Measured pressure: inHg -18
